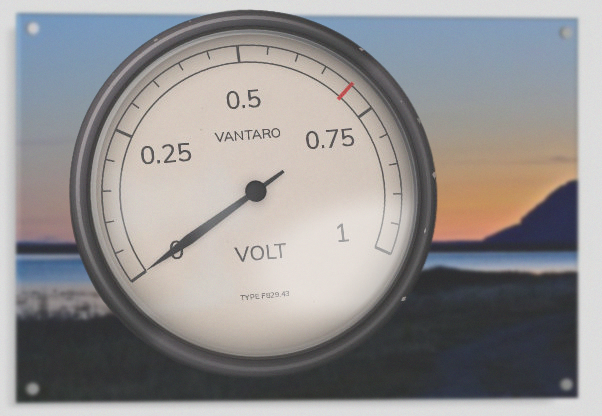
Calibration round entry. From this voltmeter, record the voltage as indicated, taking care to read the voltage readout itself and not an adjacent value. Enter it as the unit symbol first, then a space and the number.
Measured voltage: V 0
